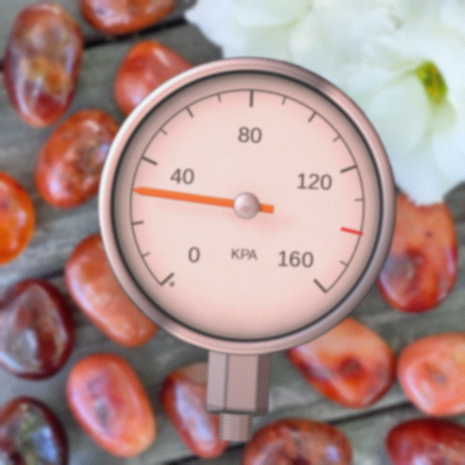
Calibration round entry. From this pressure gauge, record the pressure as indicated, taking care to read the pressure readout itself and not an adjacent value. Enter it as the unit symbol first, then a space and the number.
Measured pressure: kPa 30
